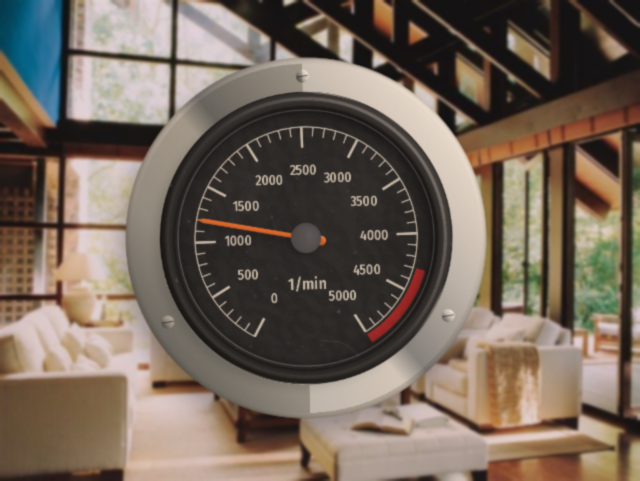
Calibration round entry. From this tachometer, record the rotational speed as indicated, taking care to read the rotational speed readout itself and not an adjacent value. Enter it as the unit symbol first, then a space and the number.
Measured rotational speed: rpm 1200
